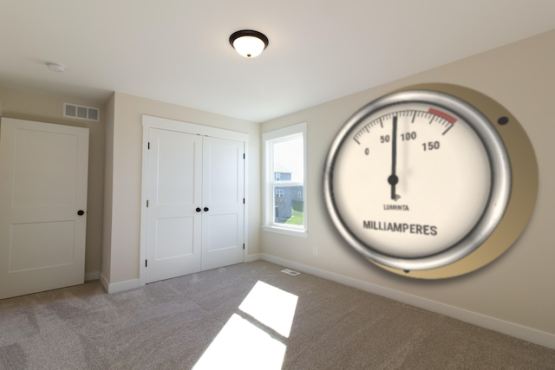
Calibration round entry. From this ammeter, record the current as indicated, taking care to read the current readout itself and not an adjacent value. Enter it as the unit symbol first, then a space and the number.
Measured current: mA 75
